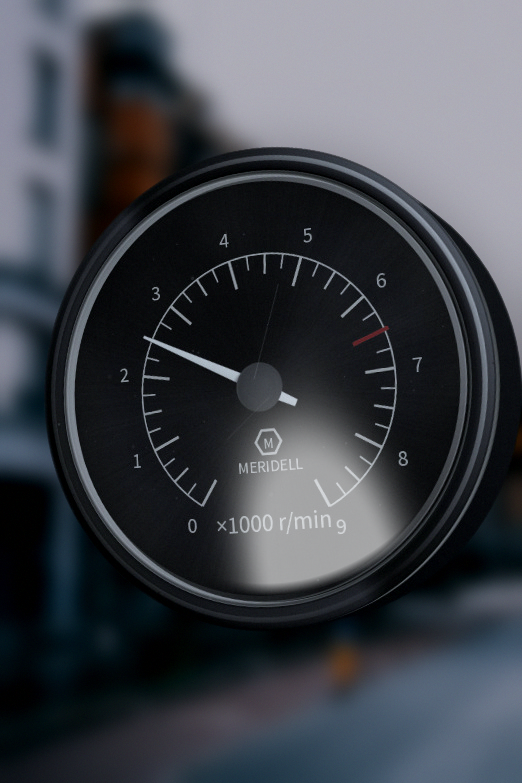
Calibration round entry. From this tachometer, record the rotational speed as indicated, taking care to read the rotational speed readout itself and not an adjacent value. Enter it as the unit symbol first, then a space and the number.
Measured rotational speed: rpm 2500
